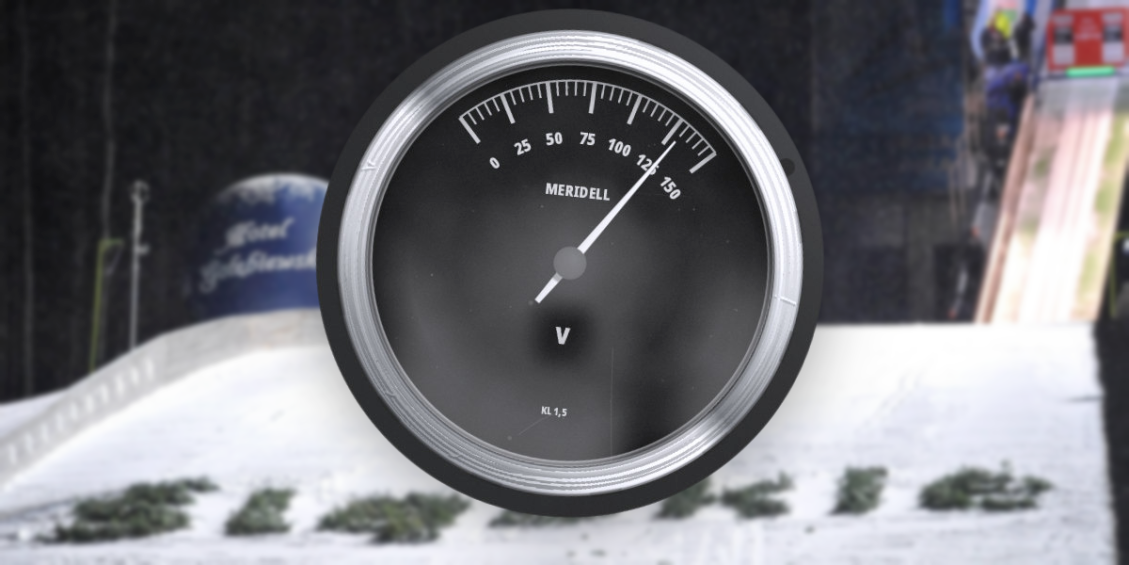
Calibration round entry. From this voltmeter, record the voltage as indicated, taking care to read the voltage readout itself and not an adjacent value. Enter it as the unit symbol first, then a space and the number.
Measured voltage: V 130
